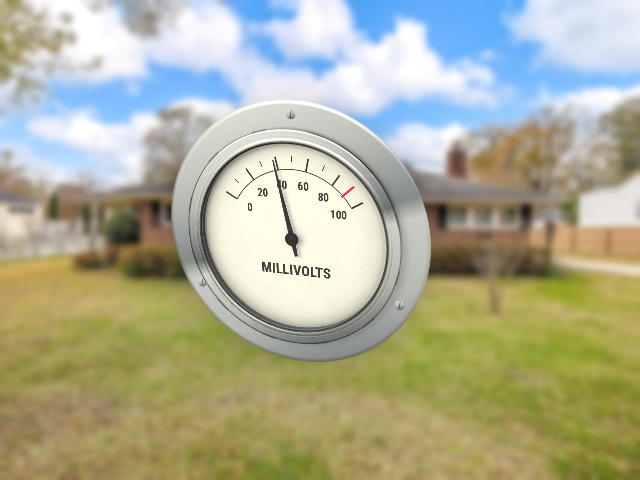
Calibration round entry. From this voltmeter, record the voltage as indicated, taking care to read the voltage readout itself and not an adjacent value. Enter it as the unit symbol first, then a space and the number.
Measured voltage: mV 40
